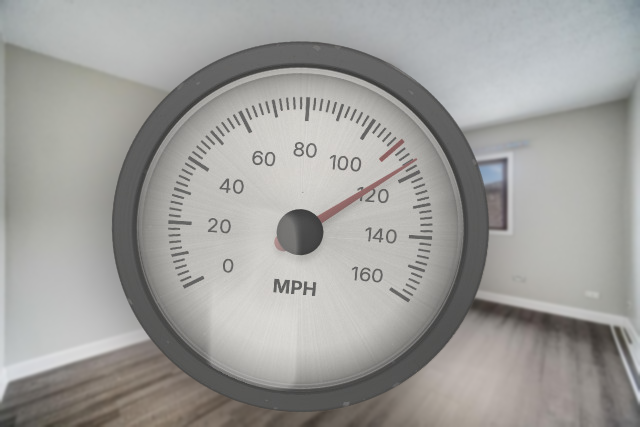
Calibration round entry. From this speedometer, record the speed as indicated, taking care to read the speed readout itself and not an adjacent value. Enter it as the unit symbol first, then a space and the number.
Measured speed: mph 116
